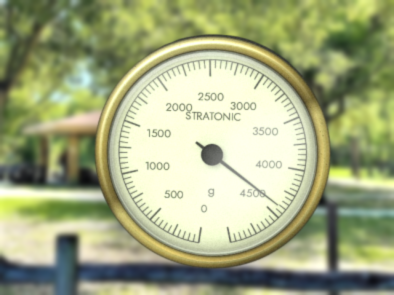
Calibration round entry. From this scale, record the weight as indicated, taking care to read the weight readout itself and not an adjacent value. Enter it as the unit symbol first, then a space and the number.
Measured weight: g 4400
